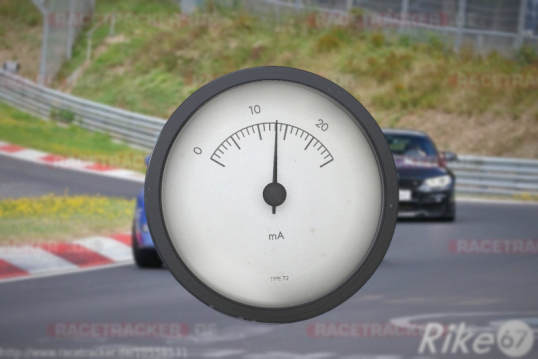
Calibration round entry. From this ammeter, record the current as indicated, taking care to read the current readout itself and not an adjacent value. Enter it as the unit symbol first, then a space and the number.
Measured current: mA 13
